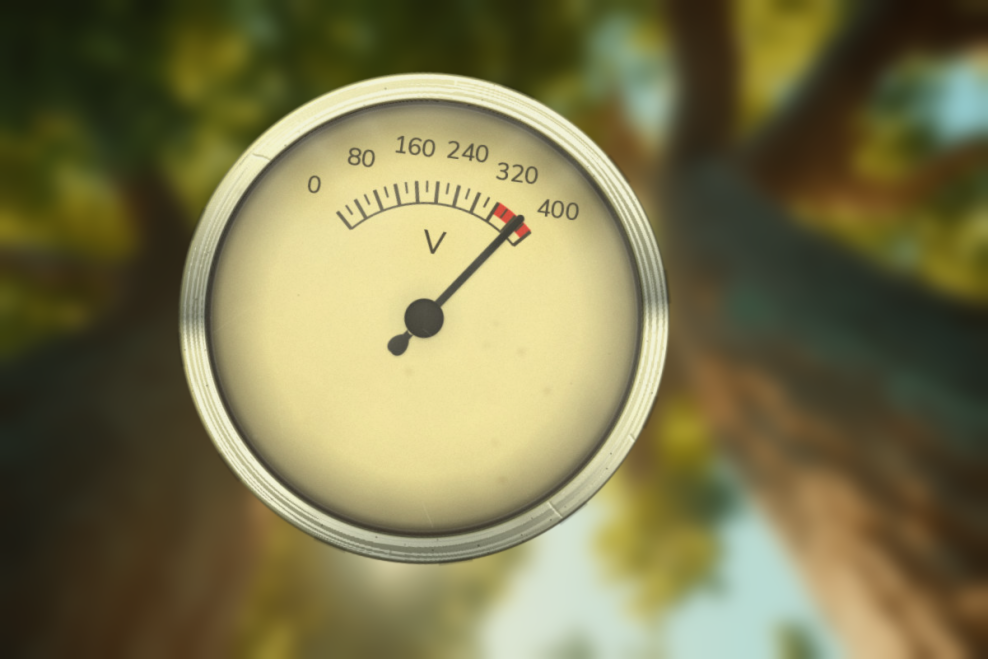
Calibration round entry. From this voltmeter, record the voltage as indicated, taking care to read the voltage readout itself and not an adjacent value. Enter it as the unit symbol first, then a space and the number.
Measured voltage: V 370
